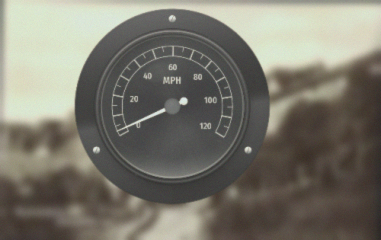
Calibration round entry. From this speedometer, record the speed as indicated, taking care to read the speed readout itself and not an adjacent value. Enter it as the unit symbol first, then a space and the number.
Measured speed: mph 2.5
